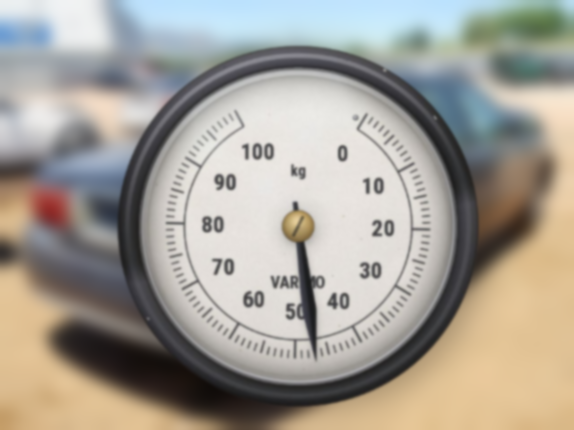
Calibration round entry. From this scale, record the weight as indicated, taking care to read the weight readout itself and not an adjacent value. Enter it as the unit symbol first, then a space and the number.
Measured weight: kg 47
